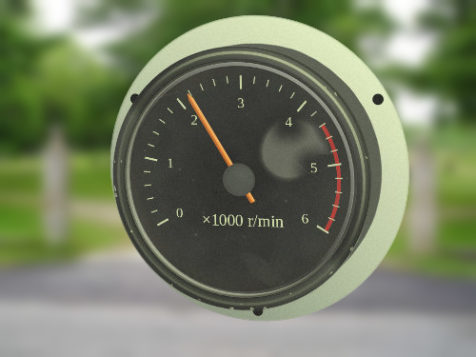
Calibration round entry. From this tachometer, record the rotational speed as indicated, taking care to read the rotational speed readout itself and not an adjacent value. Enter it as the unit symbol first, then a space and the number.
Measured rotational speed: rpm 2200
